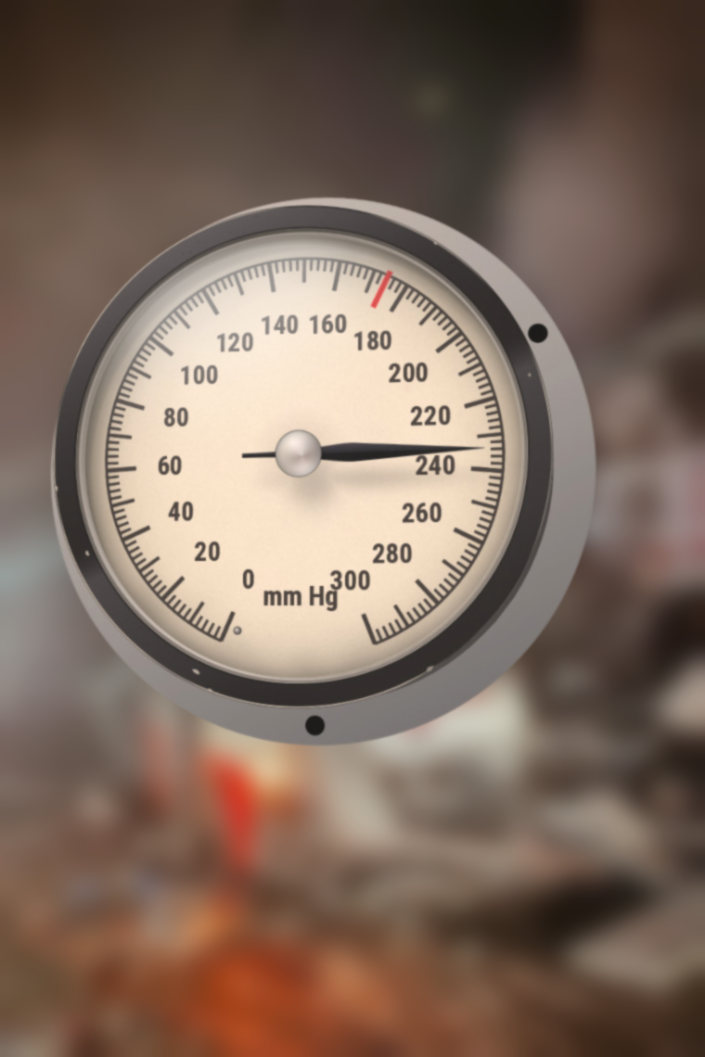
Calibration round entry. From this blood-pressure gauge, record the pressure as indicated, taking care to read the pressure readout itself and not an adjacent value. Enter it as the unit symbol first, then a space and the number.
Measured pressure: mmHg 234
